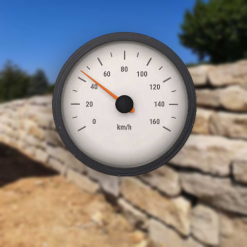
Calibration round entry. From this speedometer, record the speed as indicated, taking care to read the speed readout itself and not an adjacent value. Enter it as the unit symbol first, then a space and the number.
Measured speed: km/h 45
